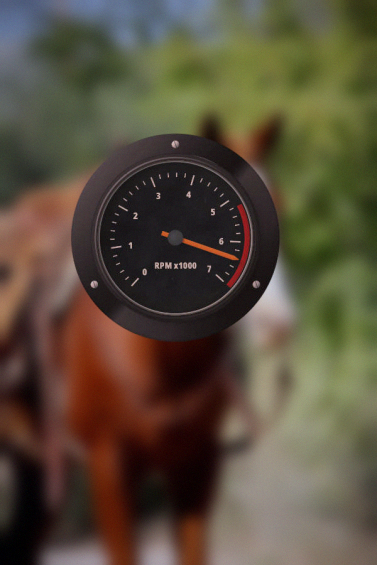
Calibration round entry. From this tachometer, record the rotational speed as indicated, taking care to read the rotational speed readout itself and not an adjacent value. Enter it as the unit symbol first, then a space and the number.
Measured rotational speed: rpm 6400
